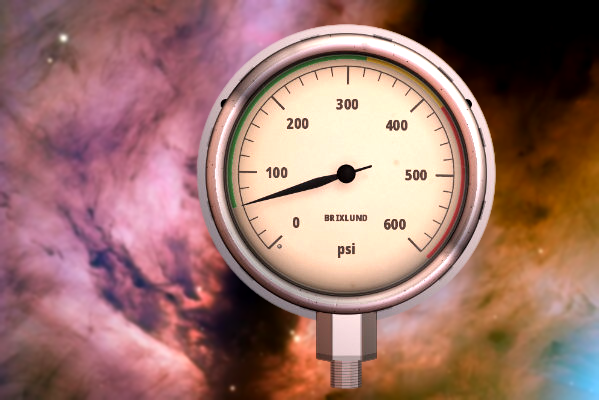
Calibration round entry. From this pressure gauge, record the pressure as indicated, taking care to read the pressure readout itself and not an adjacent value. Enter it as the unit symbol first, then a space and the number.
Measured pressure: psi 60
